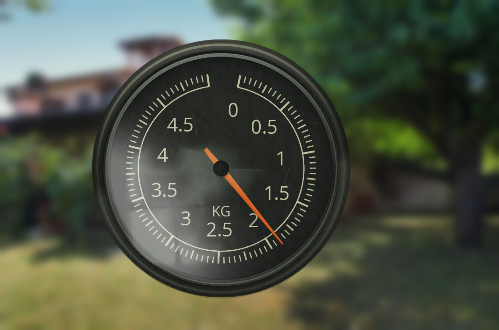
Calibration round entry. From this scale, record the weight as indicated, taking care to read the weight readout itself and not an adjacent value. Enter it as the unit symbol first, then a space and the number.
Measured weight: kg 1.9
